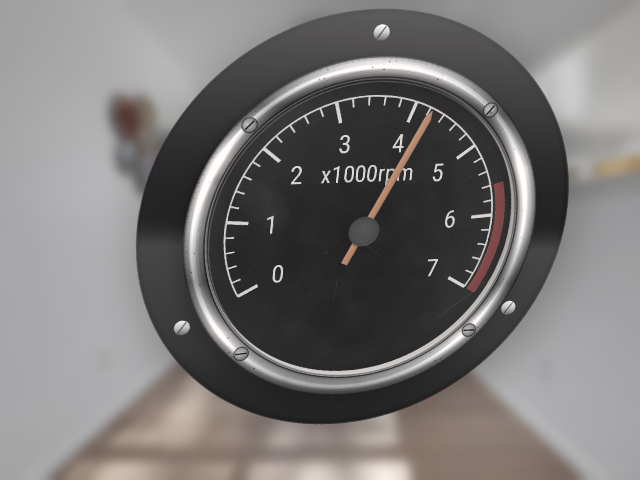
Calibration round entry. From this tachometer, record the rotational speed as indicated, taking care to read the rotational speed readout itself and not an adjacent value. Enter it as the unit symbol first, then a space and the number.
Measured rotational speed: rpm 4200
